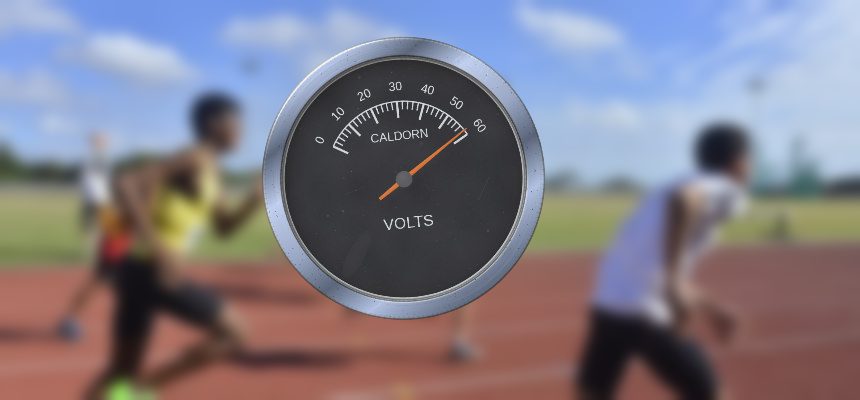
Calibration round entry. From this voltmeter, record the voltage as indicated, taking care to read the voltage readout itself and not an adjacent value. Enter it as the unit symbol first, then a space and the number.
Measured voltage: V 58
